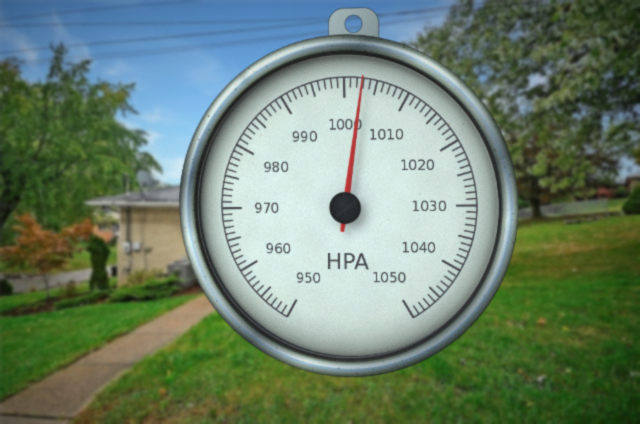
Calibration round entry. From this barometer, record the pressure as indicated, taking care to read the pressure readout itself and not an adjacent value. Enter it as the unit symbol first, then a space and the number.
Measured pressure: hPa 1003
